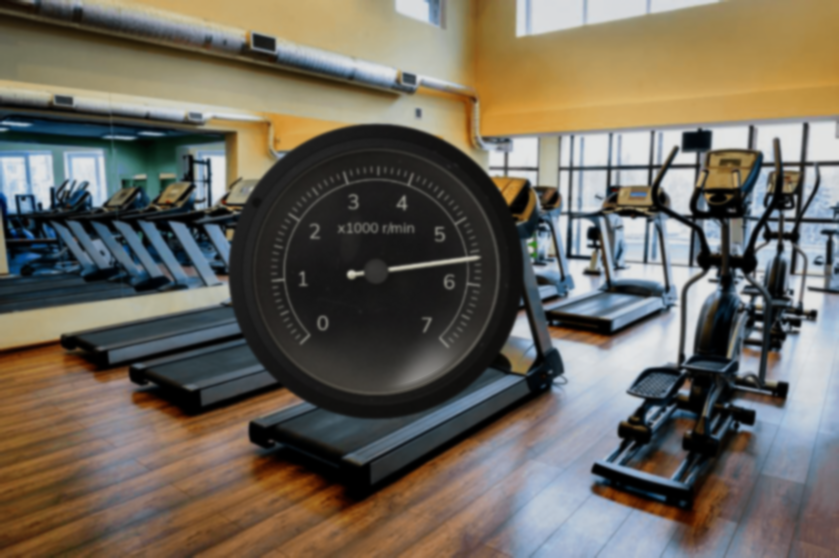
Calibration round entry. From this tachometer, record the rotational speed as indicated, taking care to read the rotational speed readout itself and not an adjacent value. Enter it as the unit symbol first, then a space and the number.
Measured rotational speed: rpm 5600
